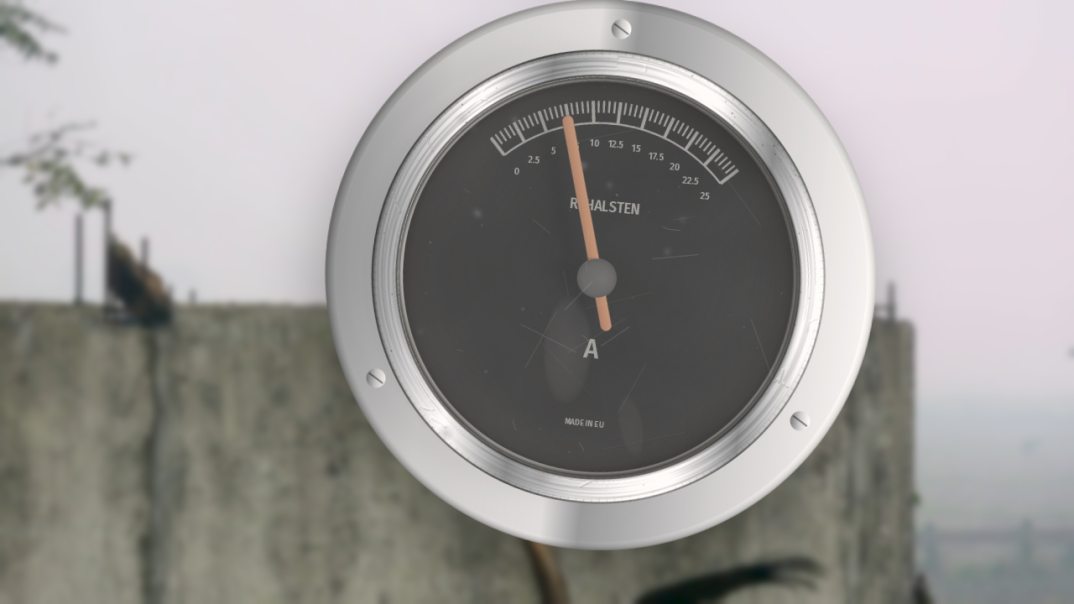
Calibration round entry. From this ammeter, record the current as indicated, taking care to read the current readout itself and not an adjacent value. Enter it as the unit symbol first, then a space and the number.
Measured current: A 7.5
